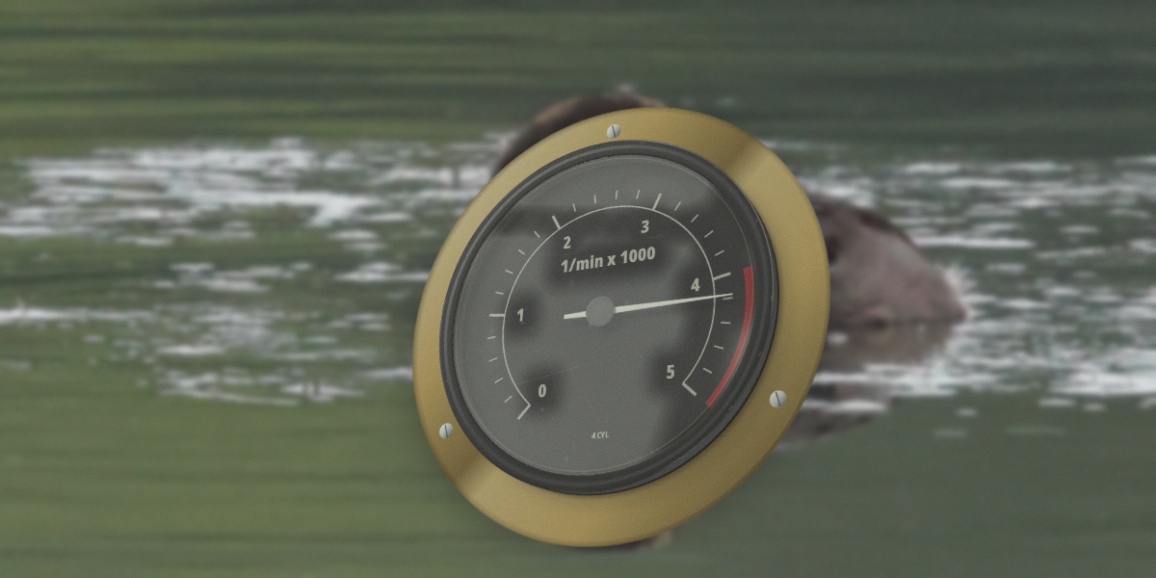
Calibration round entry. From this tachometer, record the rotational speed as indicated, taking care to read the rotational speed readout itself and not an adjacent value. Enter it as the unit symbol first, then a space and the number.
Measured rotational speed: rpm 4200
